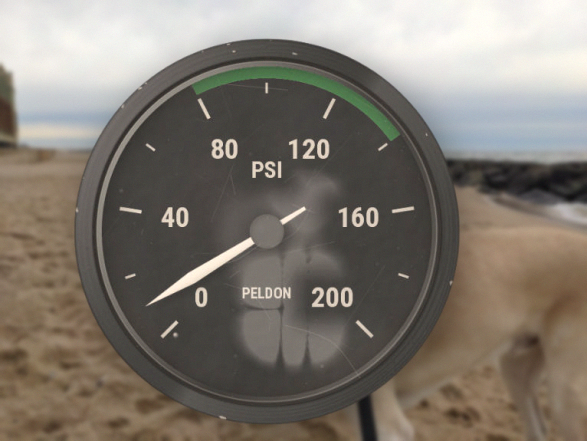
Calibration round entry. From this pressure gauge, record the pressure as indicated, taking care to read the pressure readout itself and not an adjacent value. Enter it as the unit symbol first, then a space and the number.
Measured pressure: psi 10
